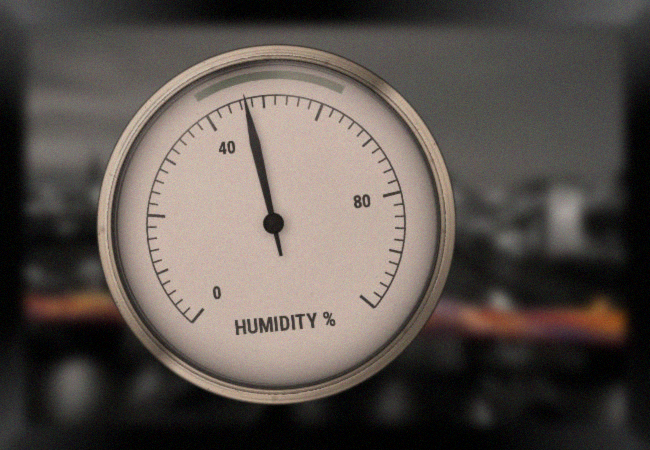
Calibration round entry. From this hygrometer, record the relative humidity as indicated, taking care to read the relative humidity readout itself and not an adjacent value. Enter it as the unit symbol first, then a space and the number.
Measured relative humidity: % 47
